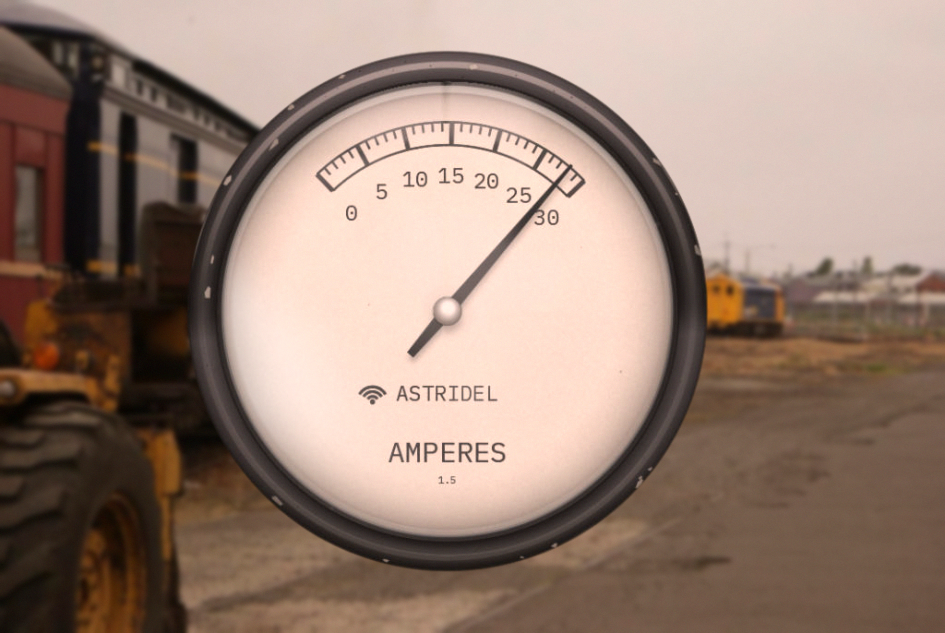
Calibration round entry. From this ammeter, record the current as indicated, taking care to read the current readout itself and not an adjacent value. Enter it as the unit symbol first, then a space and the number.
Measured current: A 28
